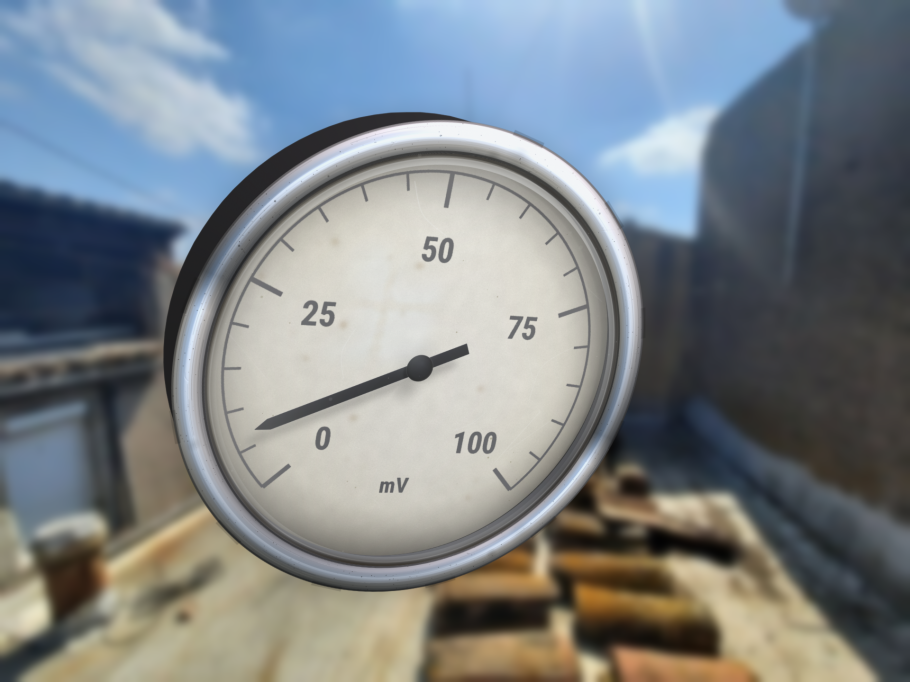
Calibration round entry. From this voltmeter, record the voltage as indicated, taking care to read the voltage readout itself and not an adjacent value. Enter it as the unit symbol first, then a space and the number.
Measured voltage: mV 7.5
